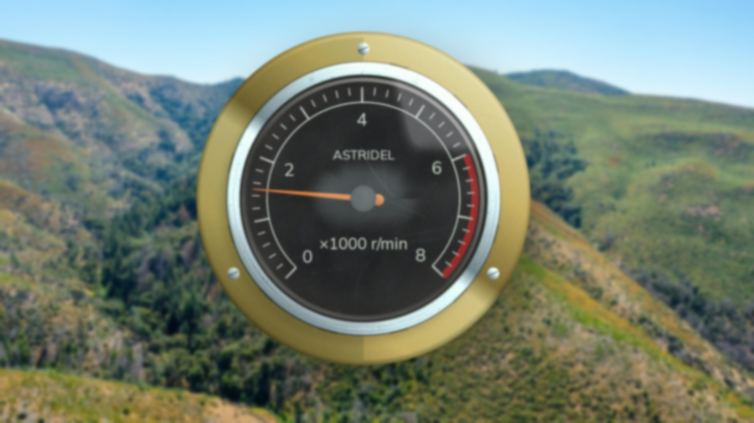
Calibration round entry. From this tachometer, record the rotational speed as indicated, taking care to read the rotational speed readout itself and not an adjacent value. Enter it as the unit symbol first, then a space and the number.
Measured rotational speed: rpm 1500
